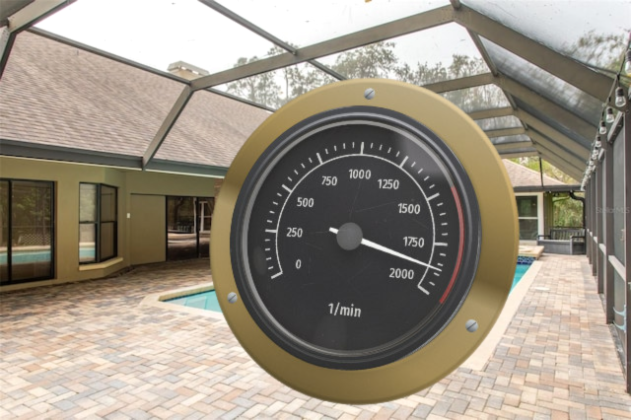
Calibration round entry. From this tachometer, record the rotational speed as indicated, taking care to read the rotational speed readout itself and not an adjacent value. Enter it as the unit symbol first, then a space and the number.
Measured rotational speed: rpm 1875
